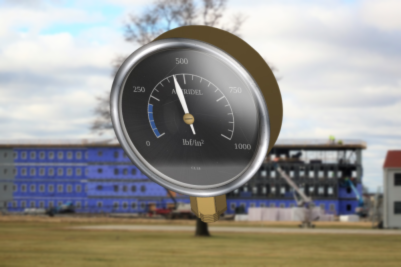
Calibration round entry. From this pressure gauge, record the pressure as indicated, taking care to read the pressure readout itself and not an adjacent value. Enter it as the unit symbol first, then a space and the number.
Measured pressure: psi 450
